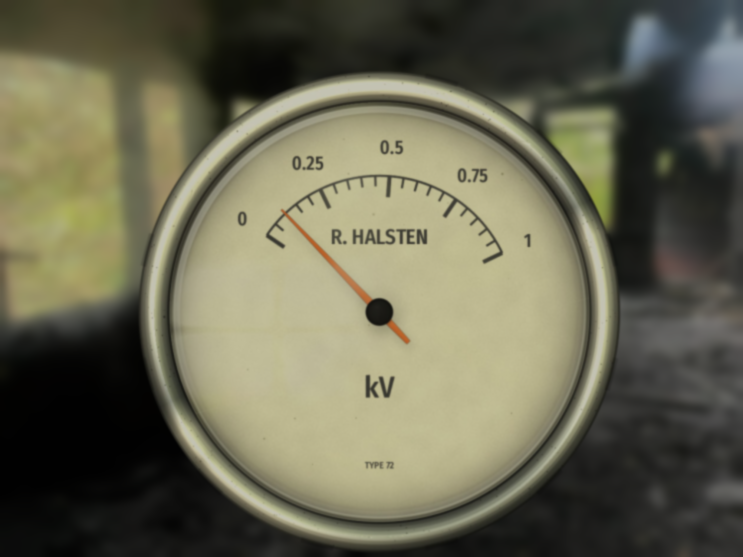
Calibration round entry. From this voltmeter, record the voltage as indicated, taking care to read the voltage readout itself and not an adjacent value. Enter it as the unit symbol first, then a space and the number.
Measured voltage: kV 0.1
